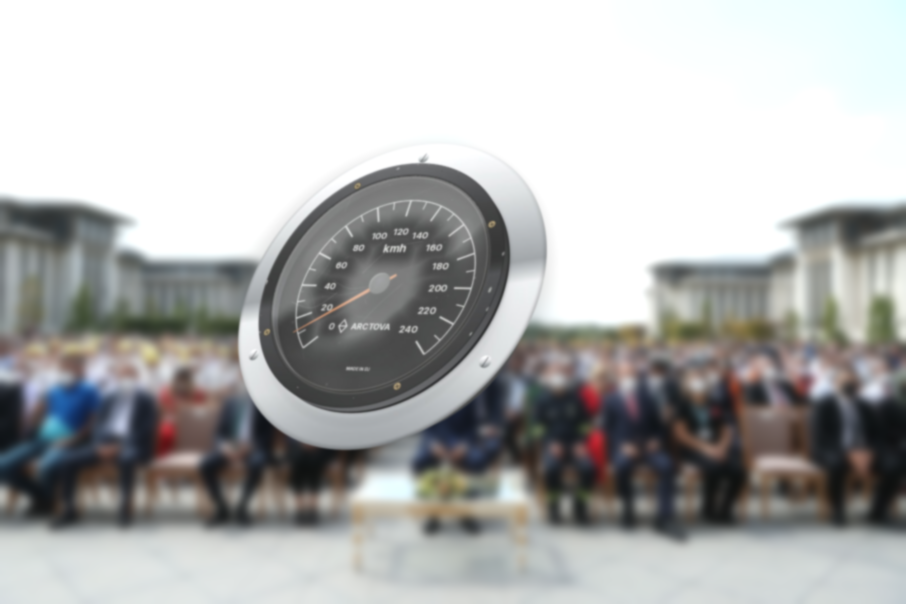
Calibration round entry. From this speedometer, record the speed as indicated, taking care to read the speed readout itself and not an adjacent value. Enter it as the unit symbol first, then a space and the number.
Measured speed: km/h 10
